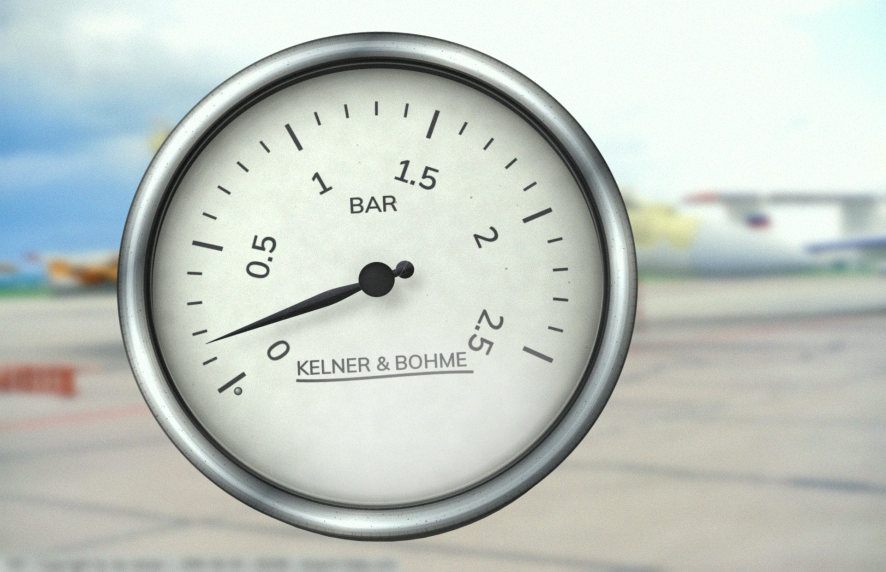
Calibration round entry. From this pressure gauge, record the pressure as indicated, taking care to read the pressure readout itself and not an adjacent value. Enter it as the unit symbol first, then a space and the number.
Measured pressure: bar 0.15
